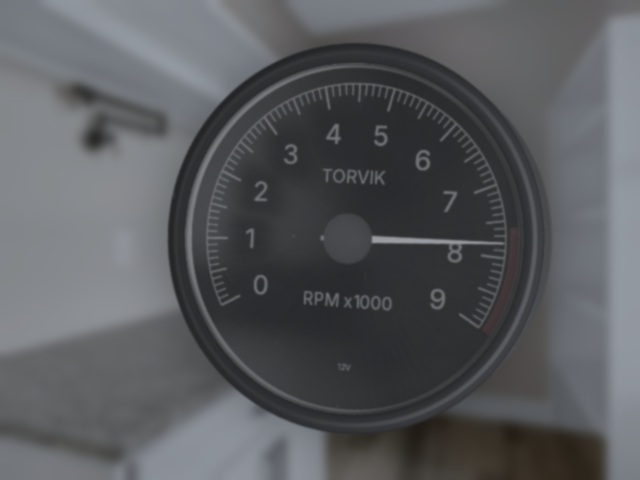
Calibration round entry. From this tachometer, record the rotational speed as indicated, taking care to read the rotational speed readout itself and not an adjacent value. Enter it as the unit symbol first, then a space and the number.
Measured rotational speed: rpm 7800
